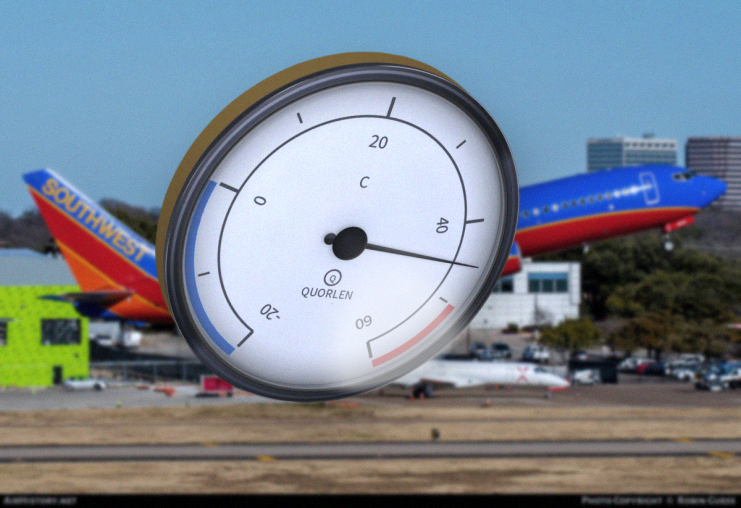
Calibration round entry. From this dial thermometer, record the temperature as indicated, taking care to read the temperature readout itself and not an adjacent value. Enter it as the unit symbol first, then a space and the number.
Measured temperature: °C 45
